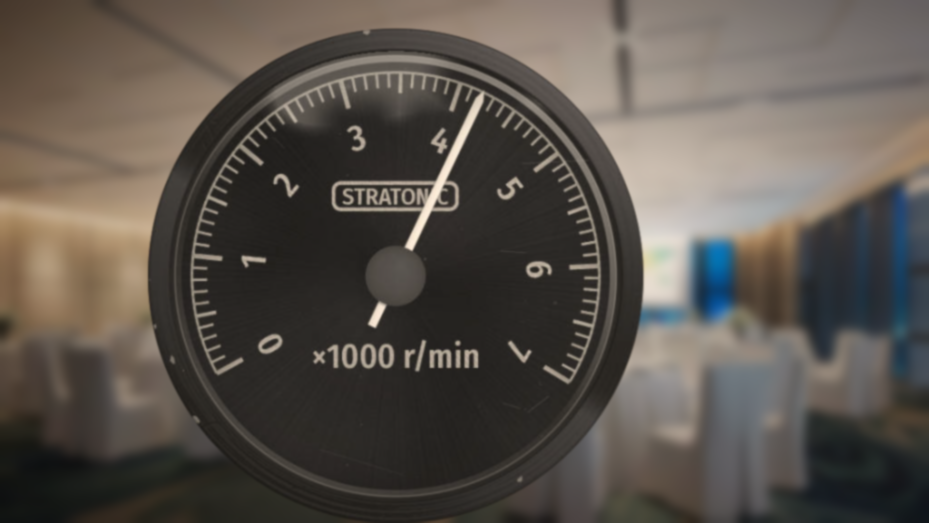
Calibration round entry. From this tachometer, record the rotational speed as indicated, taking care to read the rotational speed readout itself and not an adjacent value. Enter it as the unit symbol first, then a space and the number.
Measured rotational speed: rpm 4200
